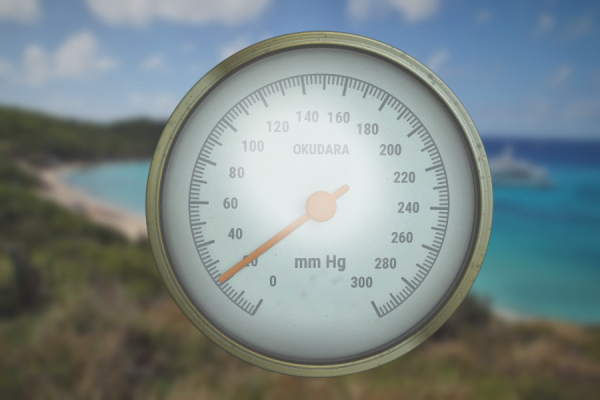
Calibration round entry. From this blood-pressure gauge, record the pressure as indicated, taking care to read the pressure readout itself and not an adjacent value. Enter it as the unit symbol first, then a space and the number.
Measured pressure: mmHg 22
